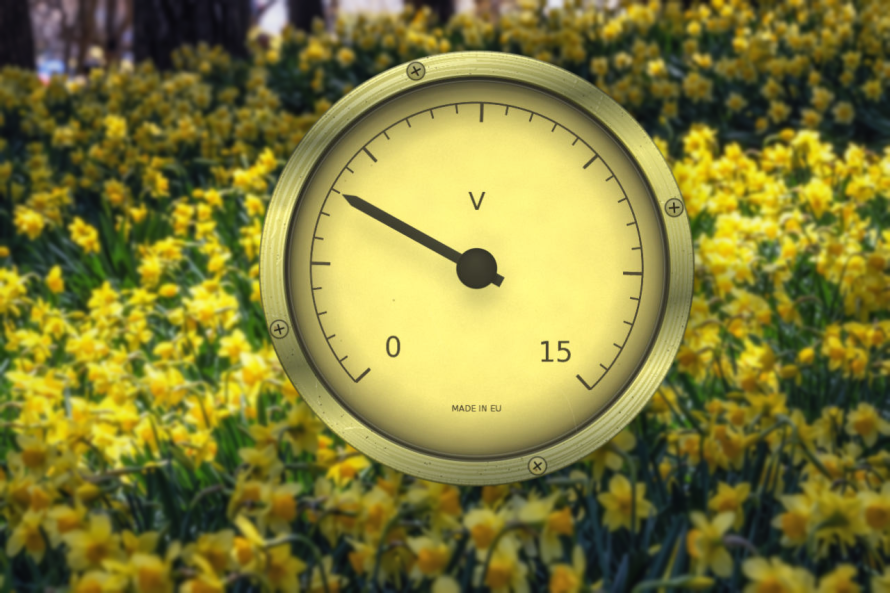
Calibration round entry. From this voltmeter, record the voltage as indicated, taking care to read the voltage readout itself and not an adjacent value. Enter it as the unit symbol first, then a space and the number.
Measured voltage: V 4
